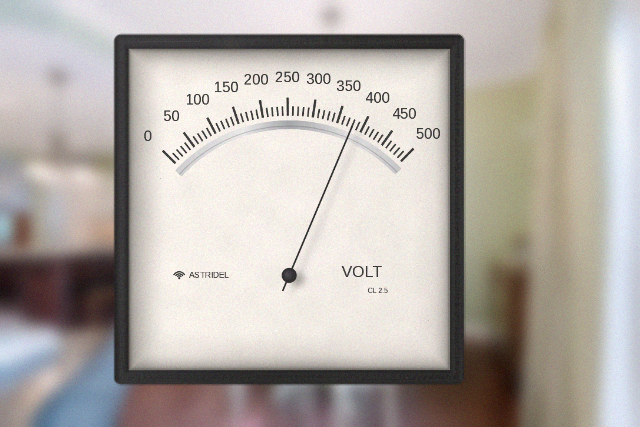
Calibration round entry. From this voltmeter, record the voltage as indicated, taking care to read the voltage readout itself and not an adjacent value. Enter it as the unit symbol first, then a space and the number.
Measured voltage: V 380
